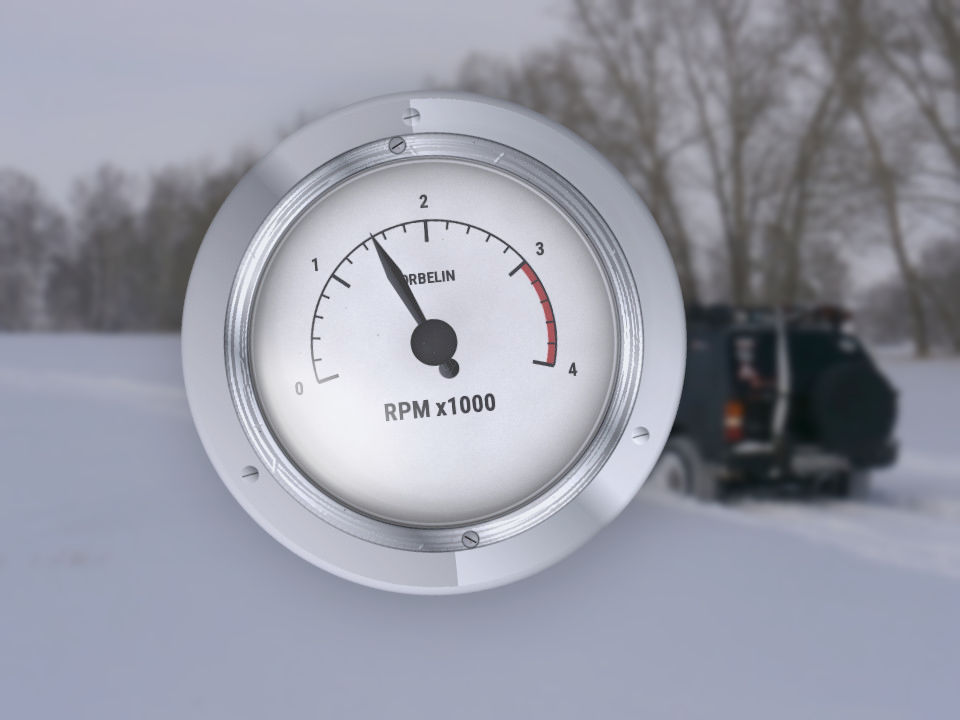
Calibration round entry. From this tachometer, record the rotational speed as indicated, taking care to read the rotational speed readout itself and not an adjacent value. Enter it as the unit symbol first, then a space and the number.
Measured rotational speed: rpm 1500
